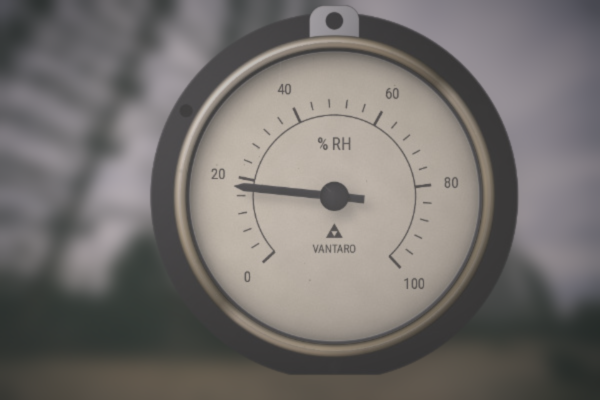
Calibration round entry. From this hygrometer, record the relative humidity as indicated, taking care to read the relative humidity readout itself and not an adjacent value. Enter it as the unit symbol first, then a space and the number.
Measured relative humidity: % 18
